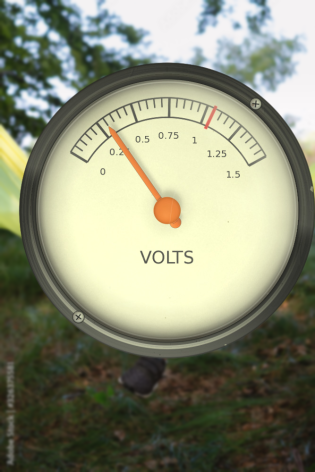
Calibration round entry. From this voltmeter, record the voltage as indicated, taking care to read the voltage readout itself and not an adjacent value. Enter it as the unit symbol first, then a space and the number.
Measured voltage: V 0.3
